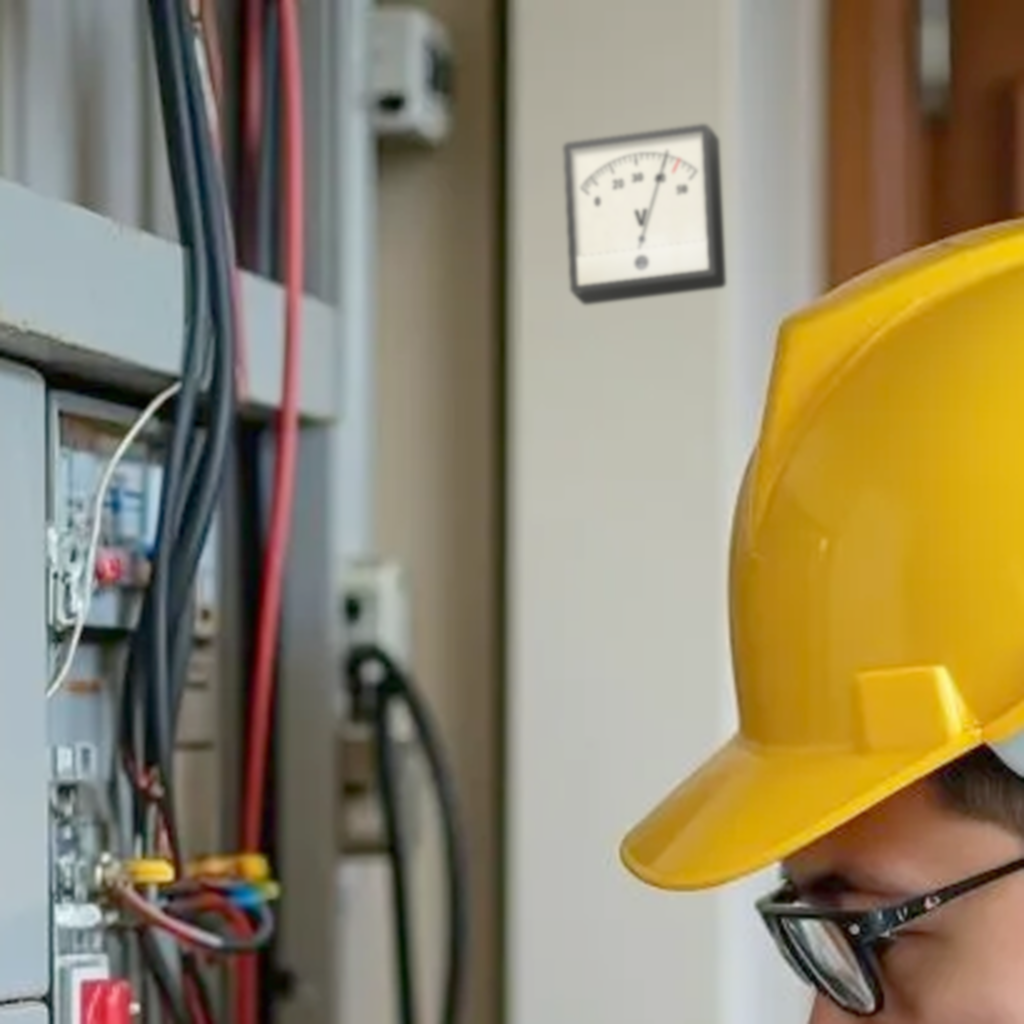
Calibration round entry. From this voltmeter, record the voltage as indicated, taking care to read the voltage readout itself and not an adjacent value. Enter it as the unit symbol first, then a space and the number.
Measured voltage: V 40
